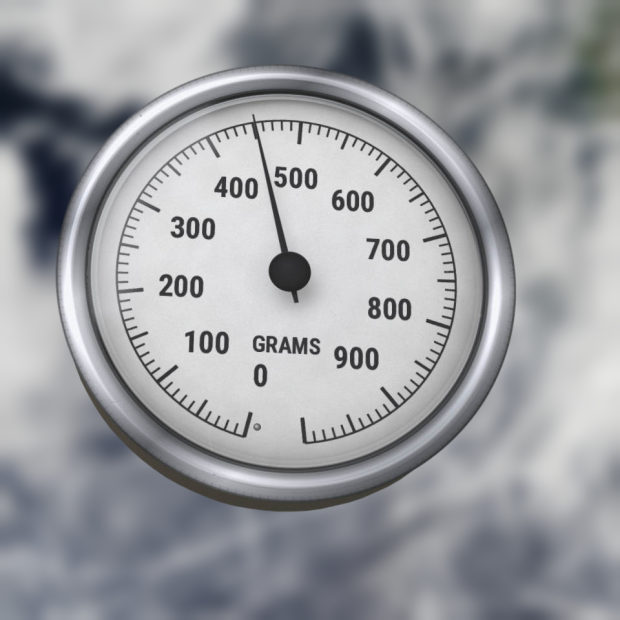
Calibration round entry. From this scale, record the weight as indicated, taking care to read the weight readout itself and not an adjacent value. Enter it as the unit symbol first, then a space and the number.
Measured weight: g 450
